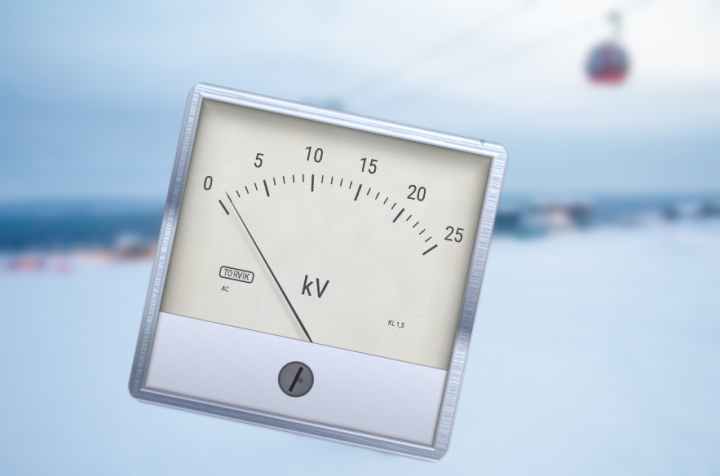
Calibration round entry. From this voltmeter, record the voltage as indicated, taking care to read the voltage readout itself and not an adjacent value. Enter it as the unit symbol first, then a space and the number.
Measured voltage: kV 1
